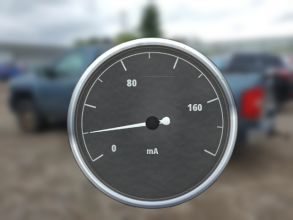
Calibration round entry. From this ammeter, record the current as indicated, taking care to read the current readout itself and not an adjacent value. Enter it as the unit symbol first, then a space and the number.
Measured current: mA 20
